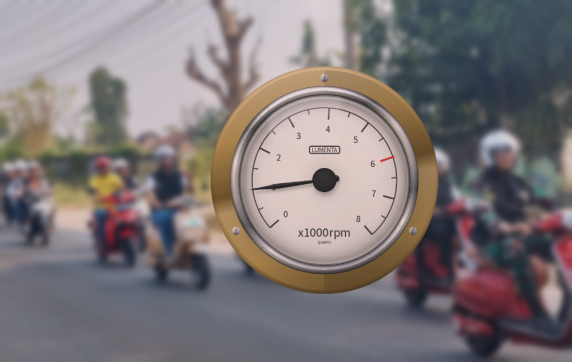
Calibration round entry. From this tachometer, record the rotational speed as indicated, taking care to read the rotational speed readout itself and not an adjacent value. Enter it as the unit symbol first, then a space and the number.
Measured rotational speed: rpm 1000
